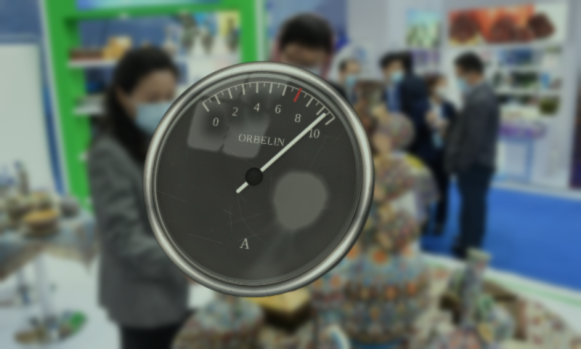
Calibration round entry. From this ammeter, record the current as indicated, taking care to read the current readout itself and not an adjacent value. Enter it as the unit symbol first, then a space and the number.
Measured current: A 9.5
